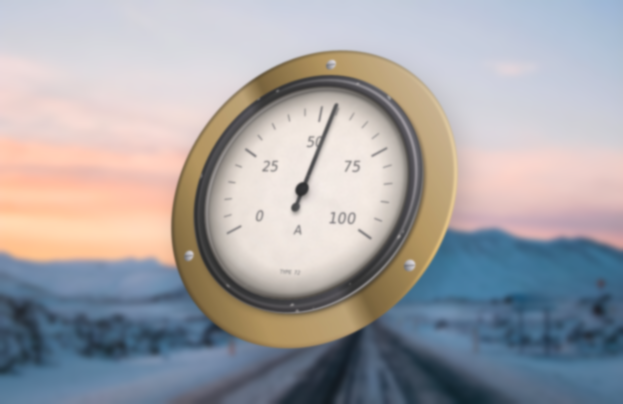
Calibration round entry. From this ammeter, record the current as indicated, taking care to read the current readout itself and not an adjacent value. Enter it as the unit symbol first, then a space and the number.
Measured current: A 55
